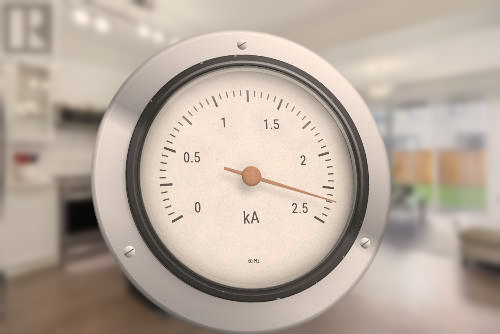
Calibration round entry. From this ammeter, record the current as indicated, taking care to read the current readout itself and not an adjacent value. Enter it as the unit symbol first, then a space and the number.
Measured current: kA 2.35
